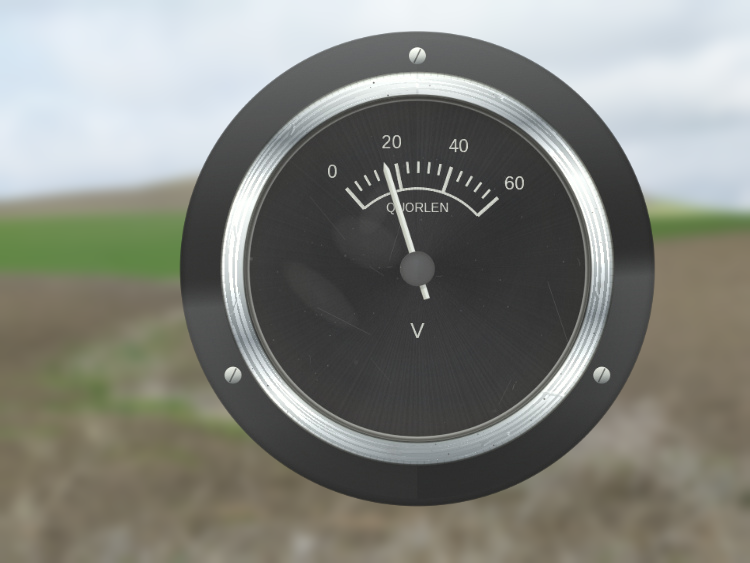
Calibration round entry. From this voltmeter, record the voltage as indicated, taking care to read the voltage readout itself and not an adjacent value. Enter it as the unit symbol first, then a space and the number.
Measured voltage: V 16
